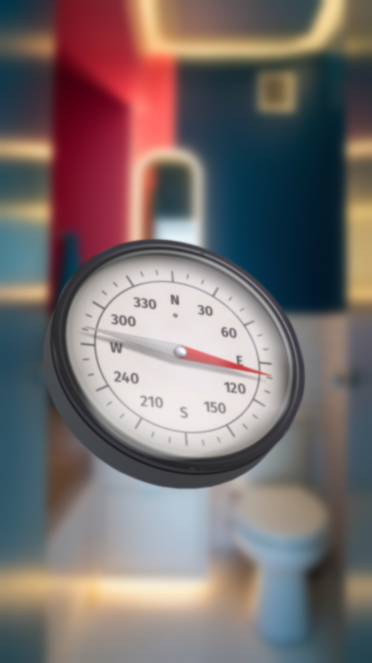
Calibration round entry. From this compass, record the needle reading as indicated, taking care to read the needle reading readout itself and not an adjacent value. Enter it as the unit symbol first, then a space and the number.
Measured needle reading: ° 100
